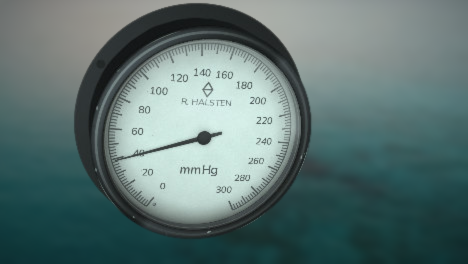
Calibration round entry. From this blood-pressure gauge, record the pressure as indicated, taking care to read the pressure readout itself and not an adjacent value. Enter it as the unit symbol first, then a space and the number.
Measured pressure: mmHg 40
